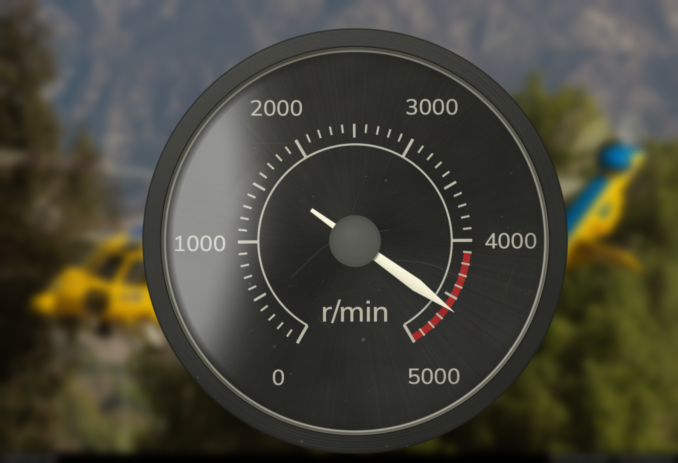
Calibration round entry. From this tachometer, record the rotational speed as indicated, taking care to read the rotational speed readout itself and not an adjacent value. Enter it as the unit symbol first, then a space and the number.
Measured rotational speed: rpm 4600
